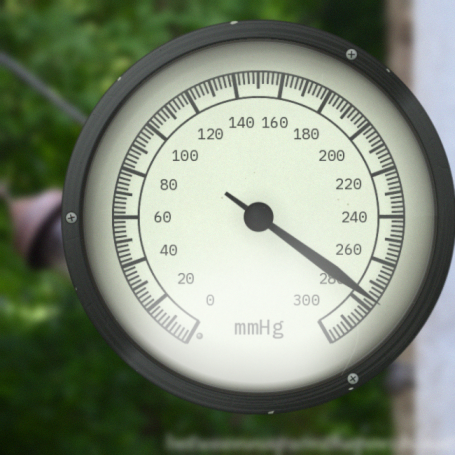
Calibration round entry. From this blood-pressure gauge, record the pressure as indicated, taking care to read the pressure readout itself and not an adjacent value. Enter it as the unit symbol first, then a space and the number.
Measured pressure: mmHg 276
